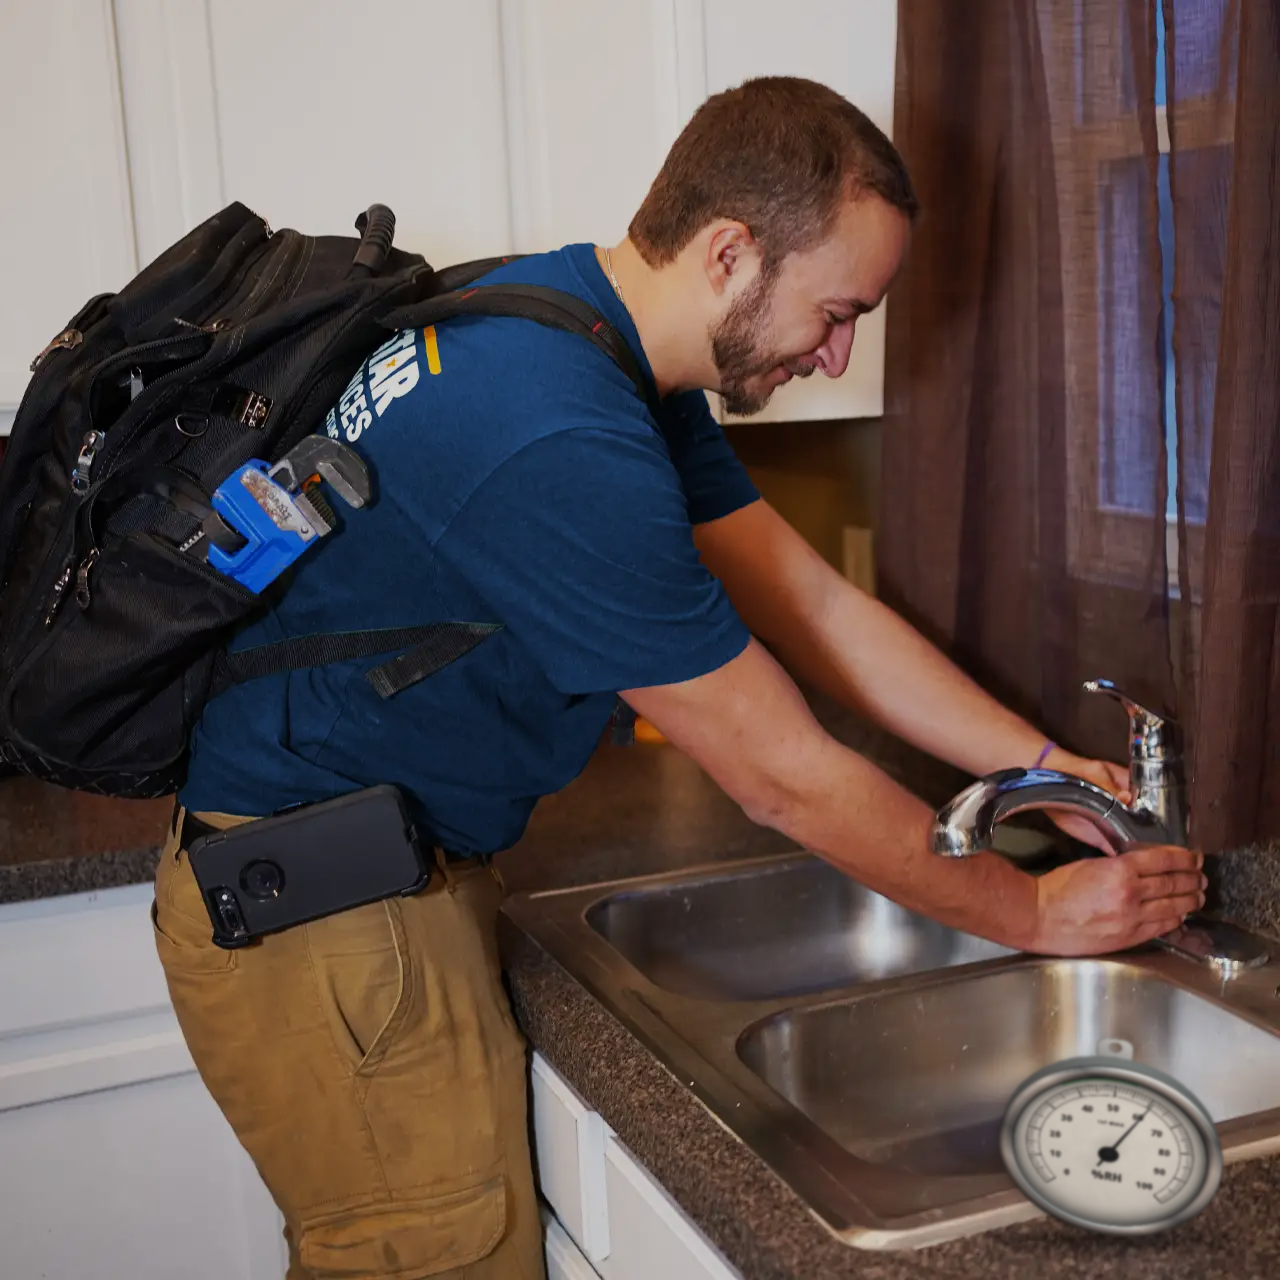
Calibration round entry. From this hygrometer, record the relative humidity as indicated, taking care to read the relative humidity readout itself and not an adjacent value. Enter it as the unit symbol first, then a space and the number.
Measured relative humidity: % 60
